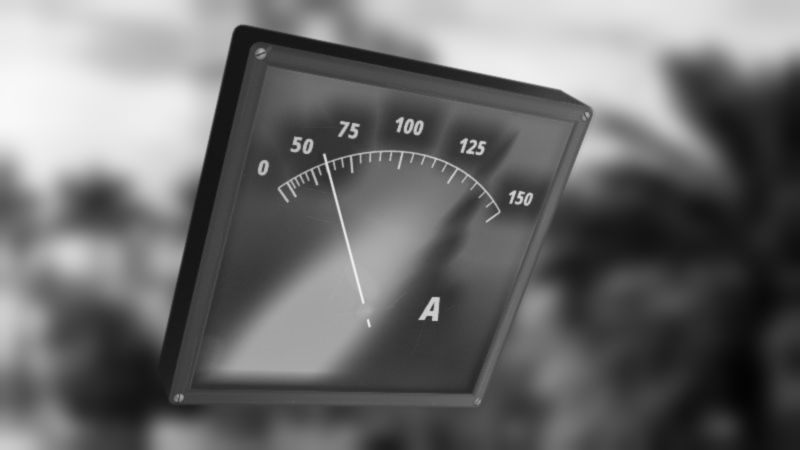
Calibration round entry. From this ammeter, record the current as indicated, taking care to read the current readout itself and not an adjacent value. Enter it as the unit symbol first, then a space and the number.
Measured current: A 60
